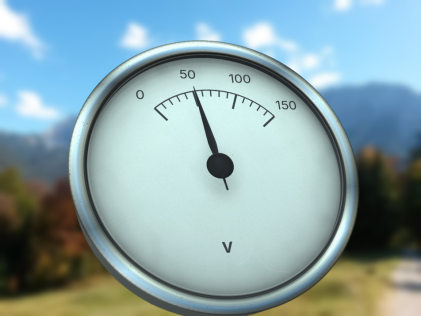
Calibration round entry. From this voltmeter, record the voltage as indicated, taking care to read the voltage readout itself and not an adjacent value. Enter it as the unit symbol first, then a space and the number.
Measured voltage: V 50
